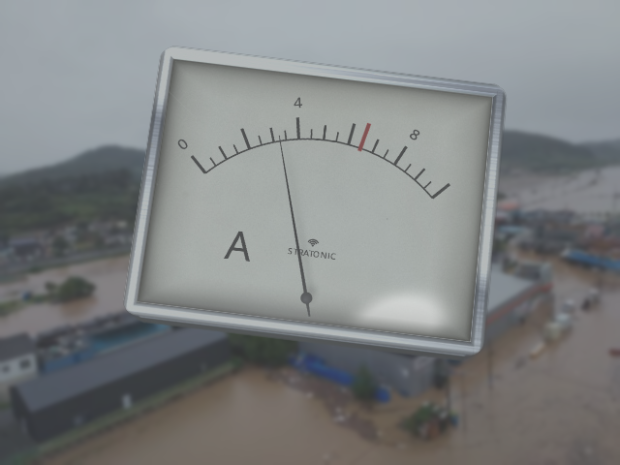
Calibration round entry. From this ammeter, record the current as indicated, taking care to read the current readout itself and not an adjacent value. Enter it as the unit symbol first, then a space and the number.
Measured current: A 3.25
